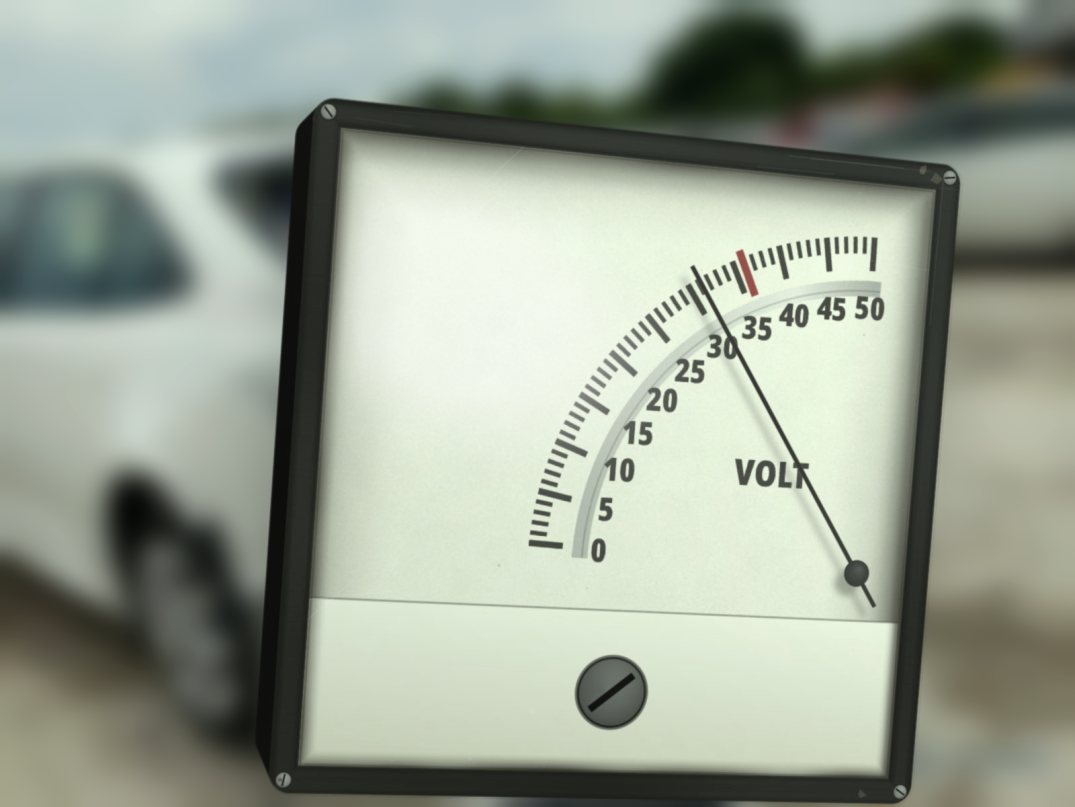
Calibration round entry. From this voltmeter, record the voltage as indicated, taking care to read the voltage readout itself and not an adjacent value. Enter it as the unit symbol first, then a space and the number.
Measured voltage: V 31
